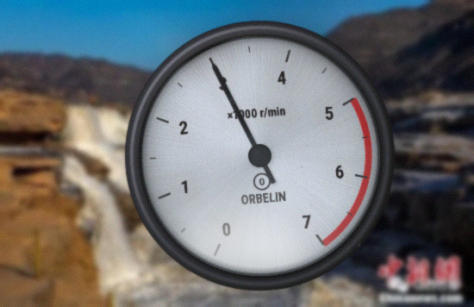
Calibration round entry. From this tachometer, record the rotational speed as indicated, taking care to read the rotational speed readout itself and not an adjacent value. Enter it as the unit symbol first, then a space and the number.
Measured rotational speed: rpm 3000
